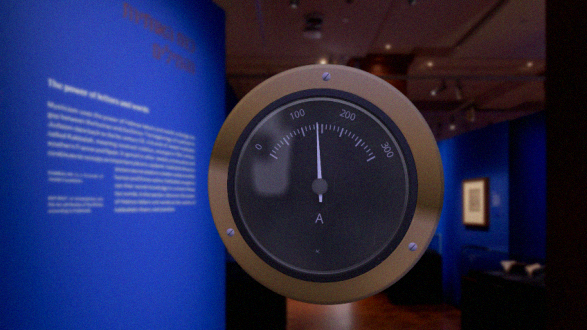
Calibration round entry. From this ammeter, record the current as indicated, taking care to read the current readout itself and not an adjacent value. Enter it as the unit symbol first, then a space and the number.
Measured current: A 140
